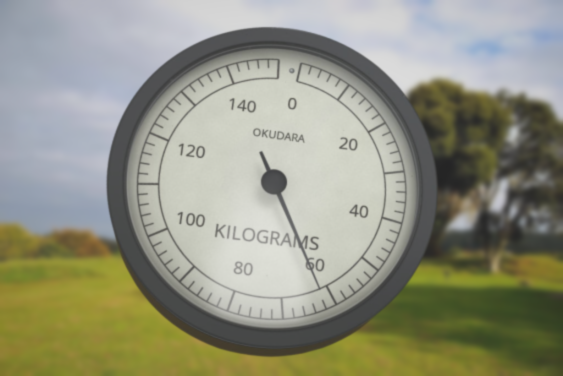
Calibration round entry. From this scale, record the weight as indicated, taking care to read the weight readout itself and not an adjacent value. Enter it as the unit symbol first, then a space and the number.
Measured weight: kg 62
